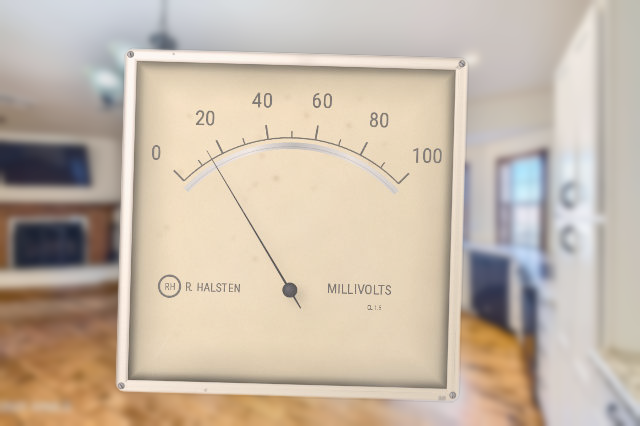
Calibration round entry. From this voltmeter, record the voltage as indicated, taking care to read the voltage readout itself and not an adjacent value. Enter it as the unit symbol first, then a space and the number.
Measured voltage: mV 15
